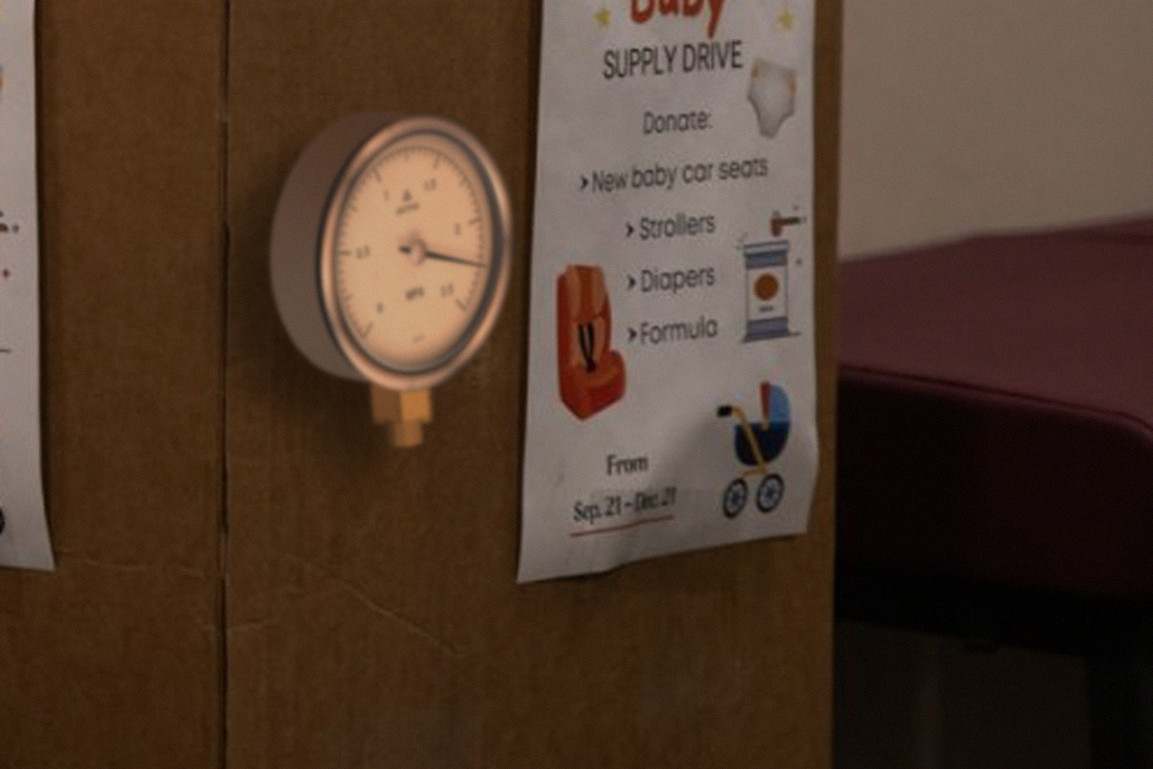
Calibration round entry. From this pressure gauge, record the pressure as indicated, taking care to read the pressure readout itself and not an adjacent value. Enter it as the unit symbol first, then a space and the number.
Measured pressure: MPa 2.25
